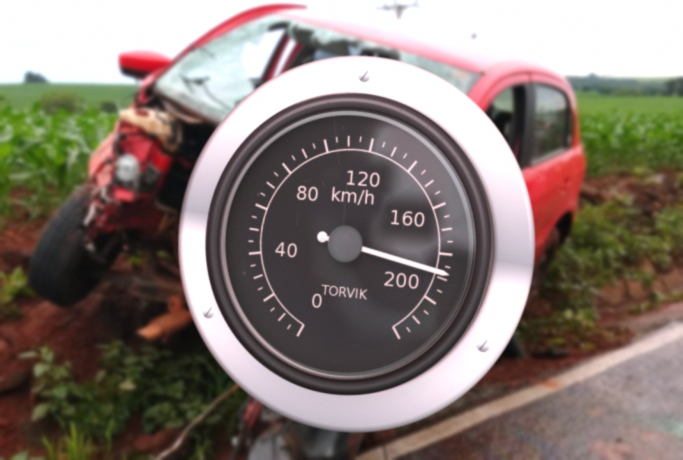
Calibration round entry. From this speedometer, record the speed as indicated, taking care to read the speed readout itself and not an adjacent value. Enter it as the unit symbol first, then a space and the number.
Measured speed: km/h 187.5
